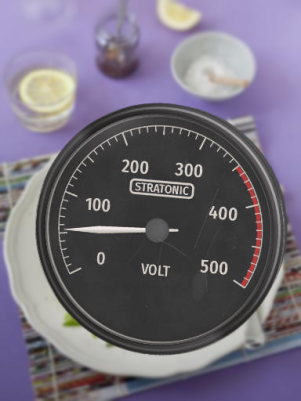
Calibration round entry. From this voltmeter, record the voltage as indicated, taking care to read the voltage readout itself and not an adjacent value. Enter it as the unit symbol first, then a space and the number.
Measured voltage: V 55
